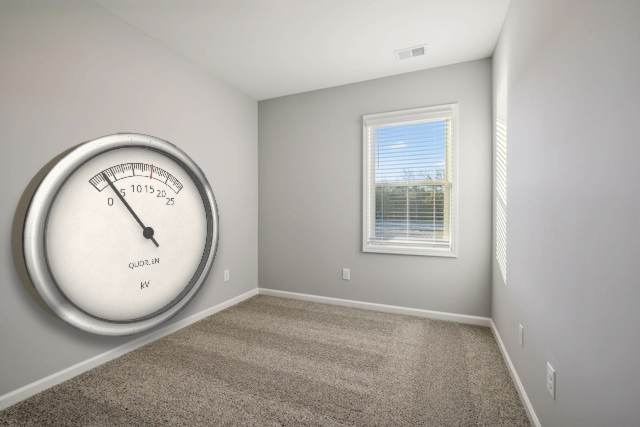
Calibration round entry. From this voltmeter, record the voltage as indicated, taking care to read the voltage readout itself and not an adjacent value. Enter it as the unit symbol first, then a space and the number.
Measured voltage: kV 2.5
